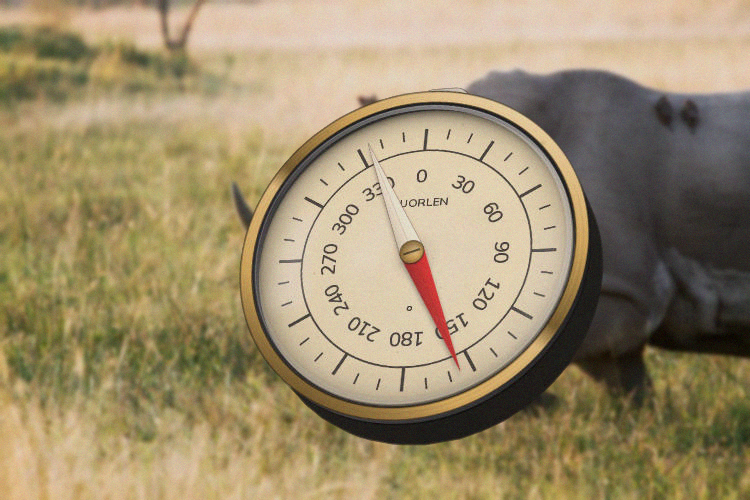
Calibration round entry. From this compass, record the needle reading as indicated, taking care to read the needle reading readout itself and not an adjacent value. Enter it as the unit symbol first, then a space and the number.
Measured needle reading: ° 155
